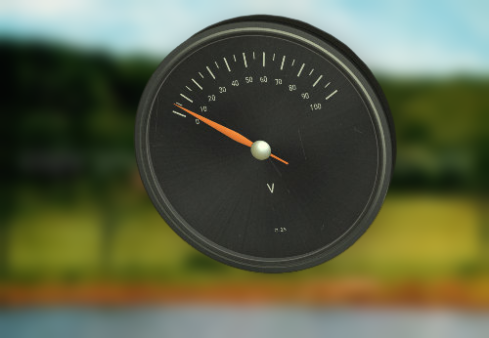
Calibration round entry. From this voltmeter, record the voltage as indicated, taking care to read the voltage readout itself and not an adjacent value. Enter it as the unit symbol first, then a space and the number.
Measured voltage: V 5
